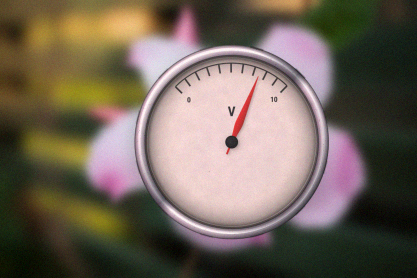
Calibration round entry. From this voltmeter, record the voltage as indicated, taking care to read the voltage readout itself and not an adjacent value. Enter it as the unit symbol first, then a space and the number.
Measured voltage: V 7.5
